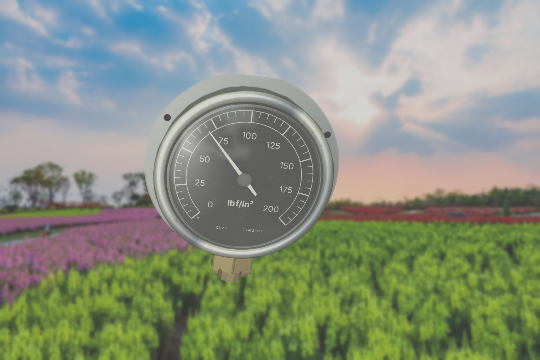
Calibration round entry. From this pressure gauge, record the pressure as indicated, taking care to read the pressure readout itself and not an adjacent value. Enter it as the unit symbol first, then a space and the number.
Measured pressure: psi 70
